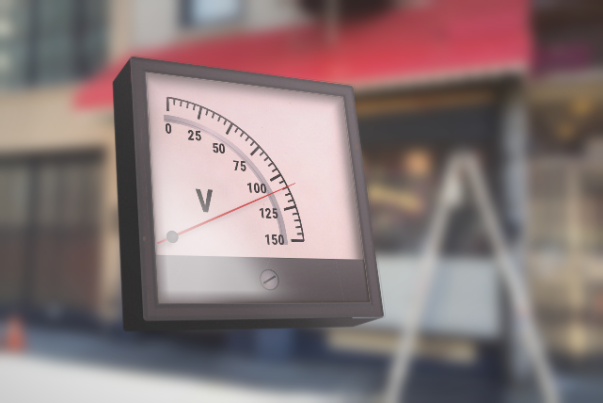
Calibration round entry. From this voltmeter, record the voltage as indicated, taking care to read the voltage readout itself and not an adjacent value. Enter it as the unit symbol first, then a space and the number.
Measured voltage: V 110
